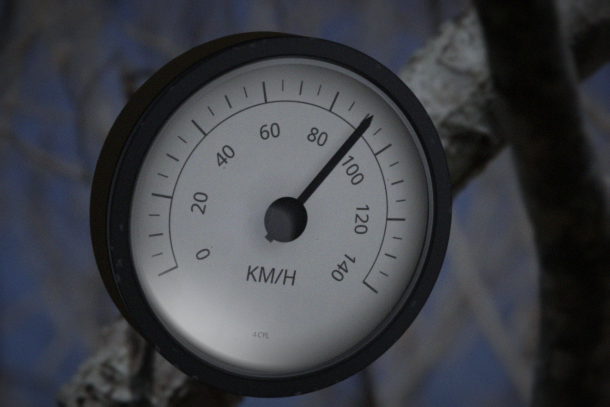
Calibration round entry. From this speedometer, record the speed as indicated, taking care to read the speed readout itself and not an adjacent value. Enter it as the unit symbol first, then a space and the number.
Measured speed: km/h 90
